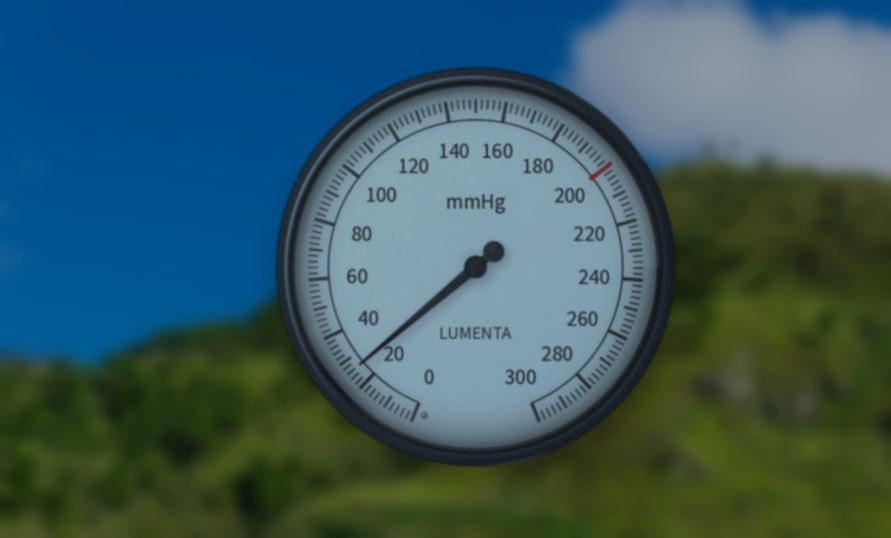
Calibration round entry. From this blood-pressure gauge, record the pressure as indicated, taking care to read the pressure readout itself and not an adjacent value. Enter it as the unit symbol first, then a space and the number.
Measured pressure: mmHg 26
